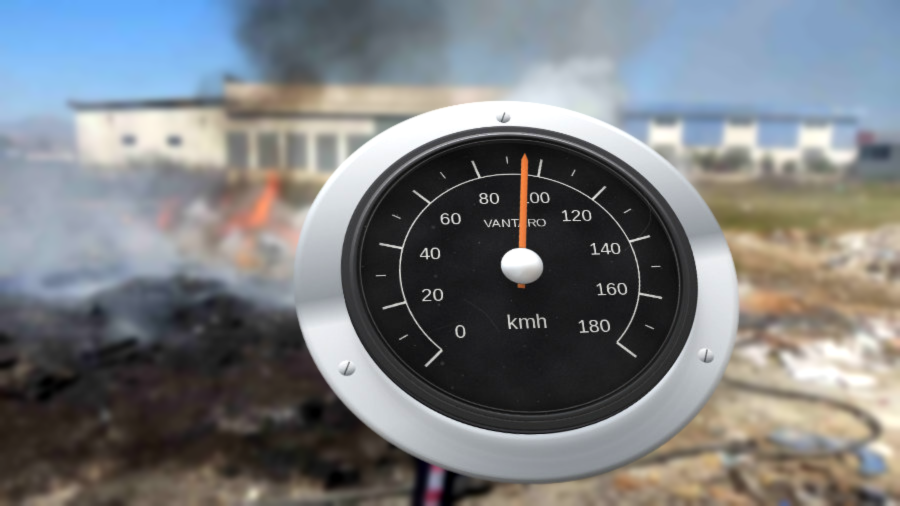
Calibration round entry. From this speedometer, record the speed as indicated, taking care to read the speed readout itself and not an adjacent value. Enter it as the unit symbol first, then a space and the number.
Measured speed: km/h 95
